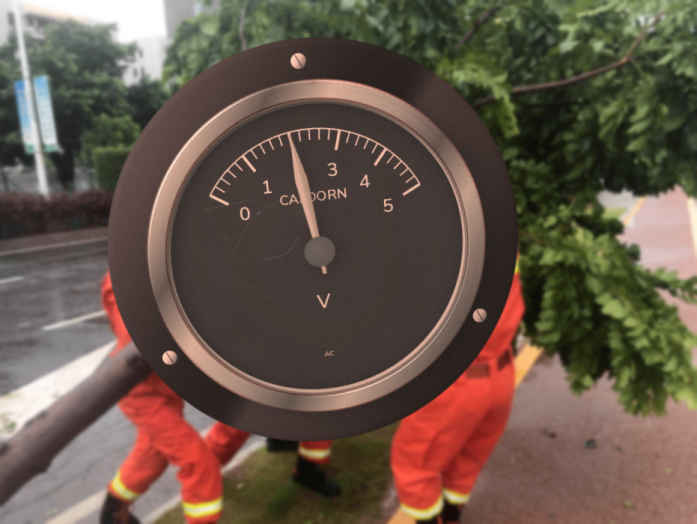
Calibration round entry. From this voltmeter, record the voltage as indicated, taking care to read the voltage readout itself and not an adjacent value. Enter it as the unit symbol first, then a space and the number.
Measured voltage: V 2
